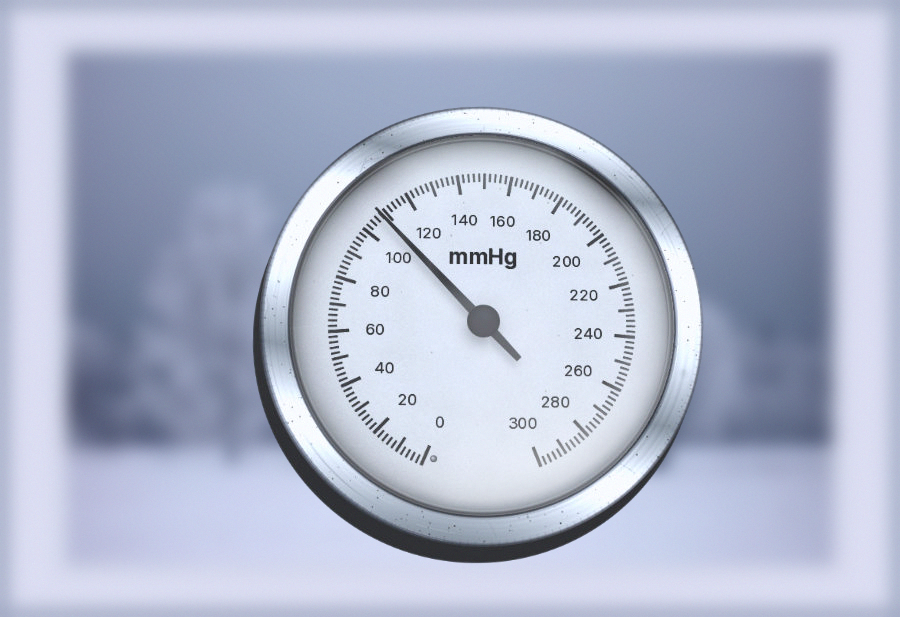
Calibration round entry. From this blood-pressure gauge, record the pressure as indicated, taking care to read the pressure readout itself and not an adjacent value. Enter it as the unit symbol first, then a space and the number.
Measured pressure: mmHg 108
